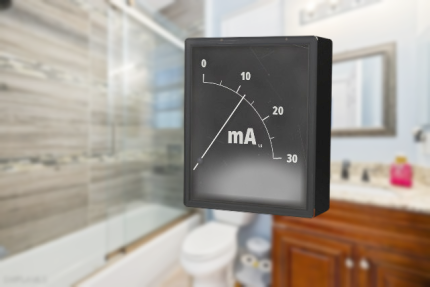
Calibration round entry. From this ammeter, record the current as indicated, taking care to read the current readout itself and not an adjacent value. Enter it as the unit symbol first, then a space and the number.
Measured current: mA 12.5
